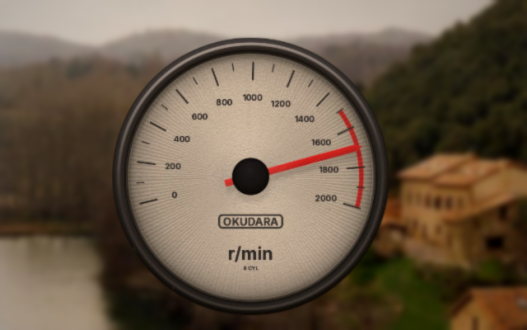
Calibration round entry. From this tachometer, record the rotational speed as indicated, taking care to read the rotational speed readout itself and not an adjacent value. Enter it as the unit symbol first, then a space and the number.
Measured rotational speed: rpm 1700
